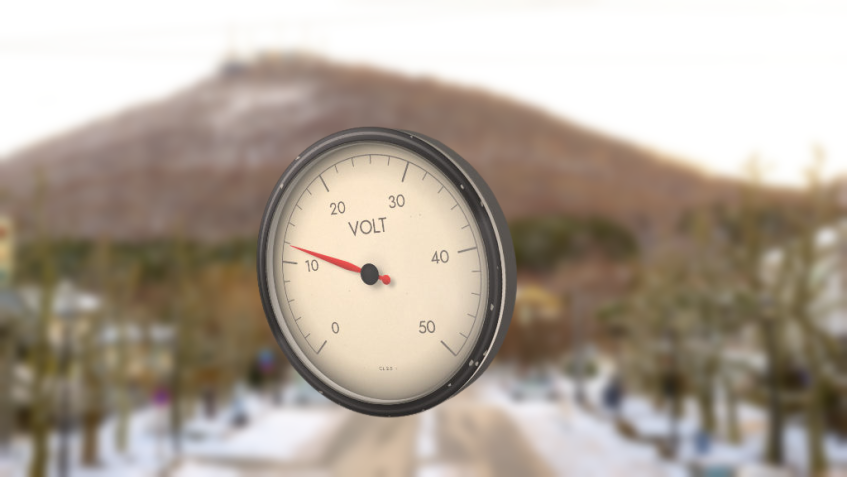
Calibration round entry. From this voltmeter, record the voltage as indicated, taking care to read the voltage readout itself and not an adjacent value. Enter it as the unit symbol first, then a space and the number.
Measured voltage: V 12
